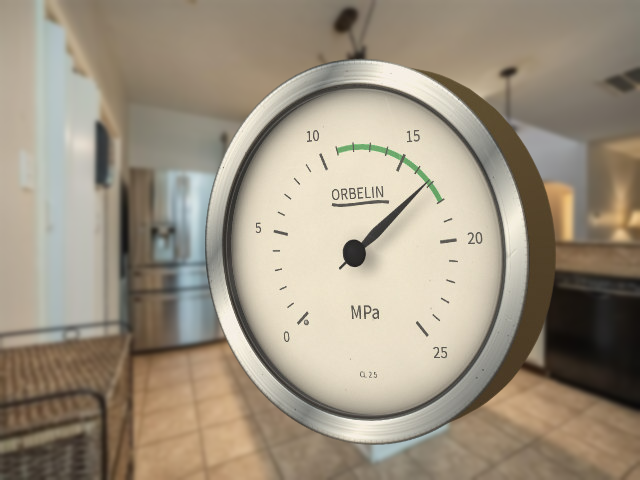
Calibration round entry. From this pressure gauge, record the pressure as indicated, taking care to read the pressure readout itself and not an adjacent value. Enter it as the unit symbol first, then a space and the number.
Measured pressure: MPa 17
